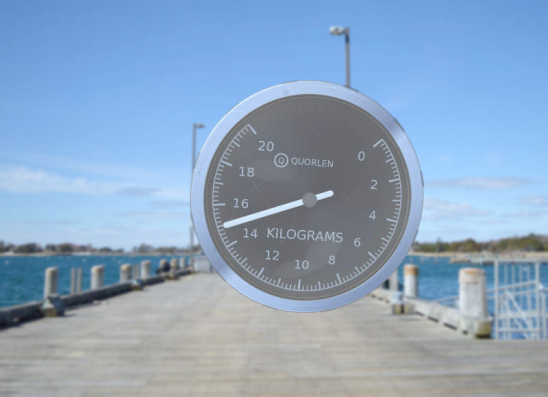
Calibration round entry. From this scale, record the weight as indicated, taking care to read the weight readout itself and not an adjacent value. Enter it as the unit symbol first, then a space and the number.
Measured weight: kg 15
